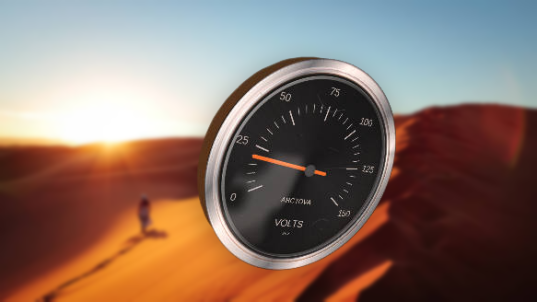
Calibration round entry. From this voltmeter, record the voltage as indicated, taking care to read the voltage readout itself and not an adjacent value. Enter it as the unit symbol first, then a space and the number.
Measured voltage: V 20
